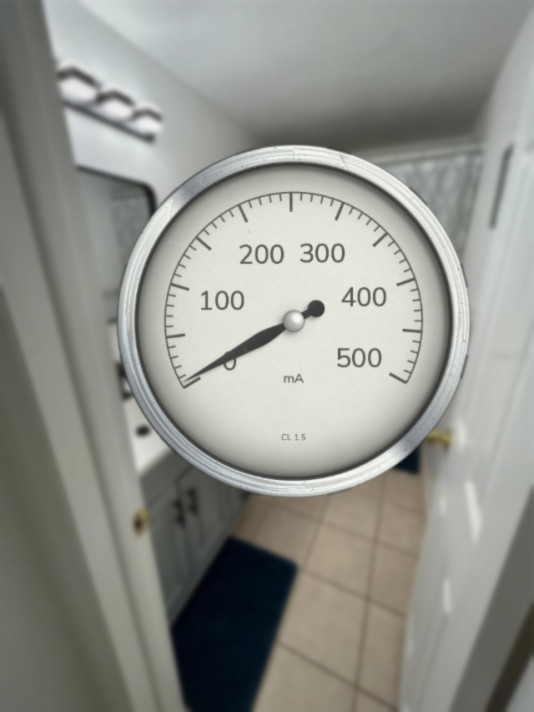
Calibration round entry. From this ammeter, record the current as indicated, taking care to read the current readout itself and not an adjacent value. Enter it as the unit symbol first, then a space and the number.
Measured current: mA 5
